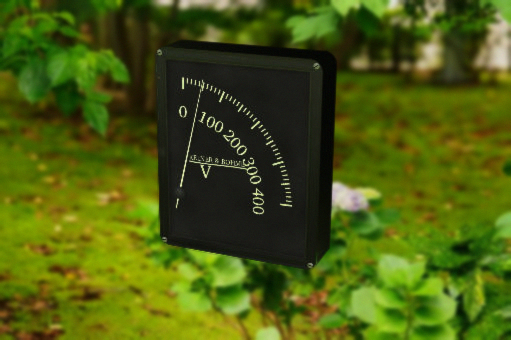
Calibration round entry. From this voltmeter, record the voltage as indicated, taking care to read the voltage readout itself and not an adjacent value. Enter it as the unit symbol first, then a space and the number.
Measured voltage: V 50
